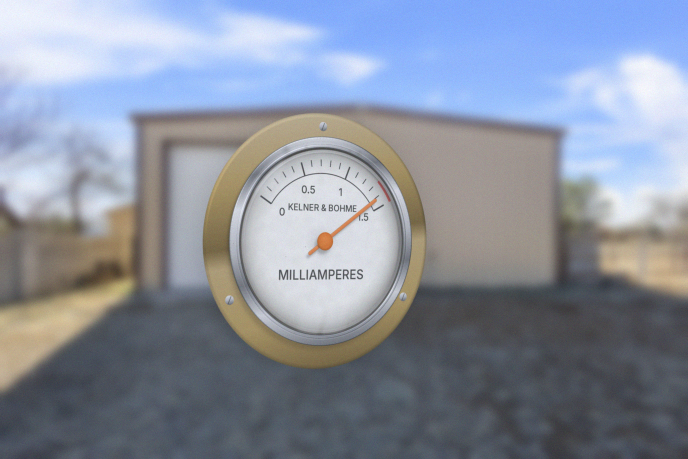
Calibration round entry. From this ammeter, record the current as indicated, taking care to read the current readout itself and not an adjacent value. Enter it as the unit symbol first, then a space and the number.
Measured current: mA 1.4
